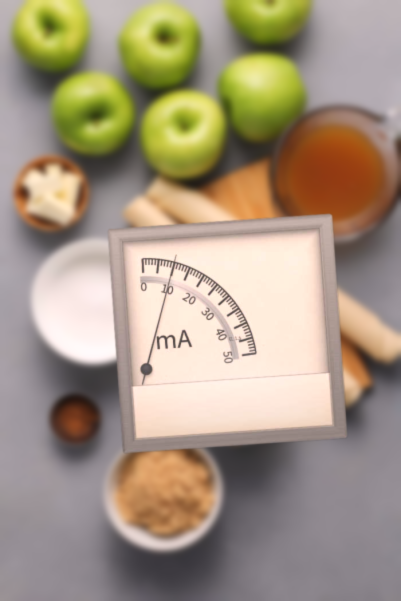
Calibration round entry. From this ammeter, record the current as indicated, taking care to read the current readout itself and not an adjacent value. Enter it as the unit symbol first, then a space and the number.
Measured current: mA 10
